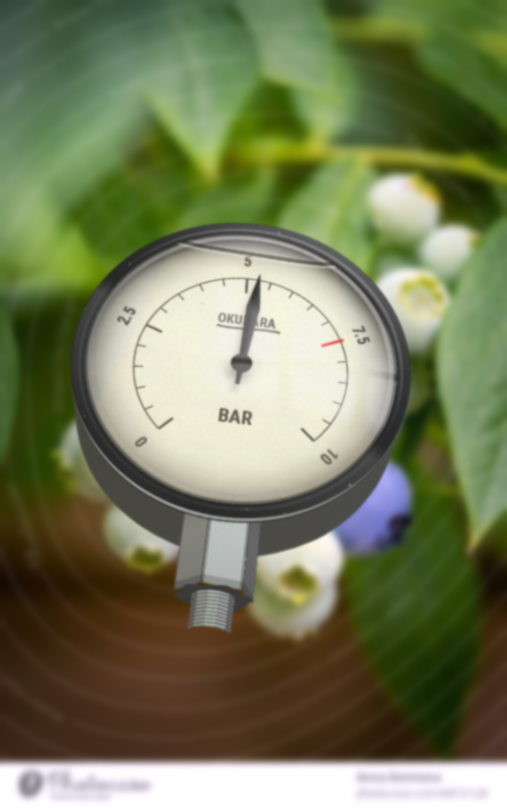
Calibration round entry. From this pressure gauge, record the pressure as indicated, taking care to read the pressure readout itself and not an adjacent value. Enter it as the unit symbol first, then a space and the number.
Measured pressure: bar 5.25
